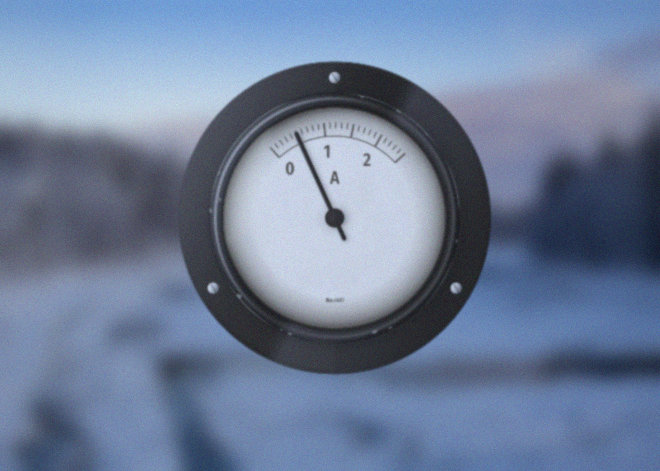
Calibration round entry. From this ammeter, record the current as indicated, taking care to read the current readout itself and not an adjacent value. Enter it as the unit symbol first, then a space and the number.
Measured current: A 0.5
